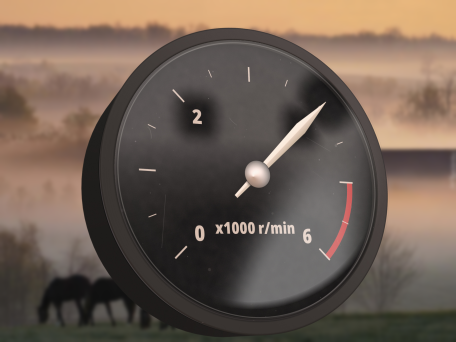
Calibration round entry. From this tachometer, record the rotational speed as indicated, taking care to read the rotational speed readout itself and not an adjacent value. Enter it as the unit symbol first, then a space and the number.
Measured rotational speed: rpm 4000
